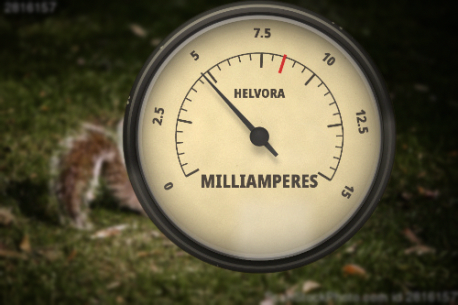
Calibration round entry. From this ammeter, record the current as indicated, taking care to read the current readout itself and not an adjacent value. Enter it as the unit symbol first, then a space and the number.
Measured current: mA 4.75
